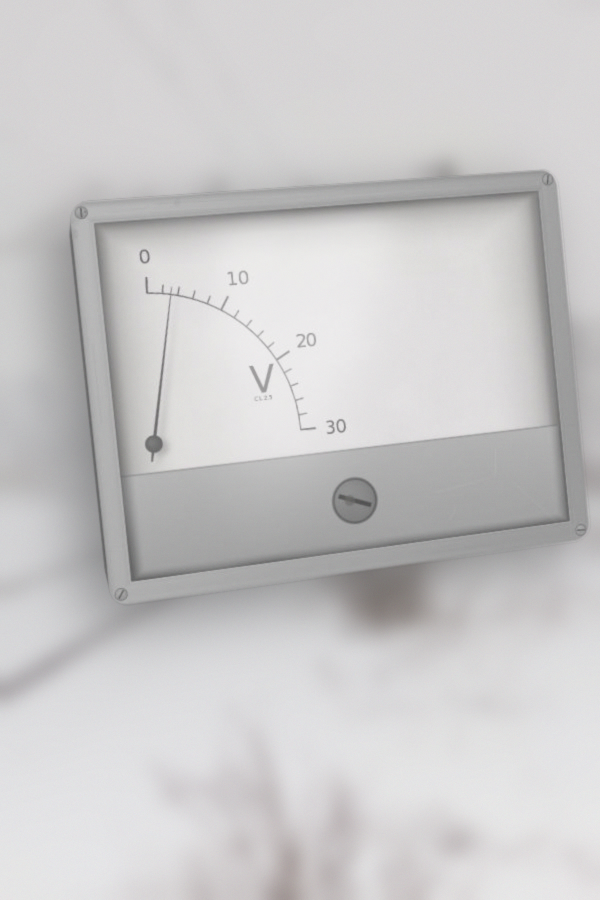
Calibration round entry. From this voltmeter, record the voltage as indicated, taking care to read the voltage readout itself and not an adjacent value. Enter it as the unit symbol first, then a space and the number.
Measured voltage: V 3
